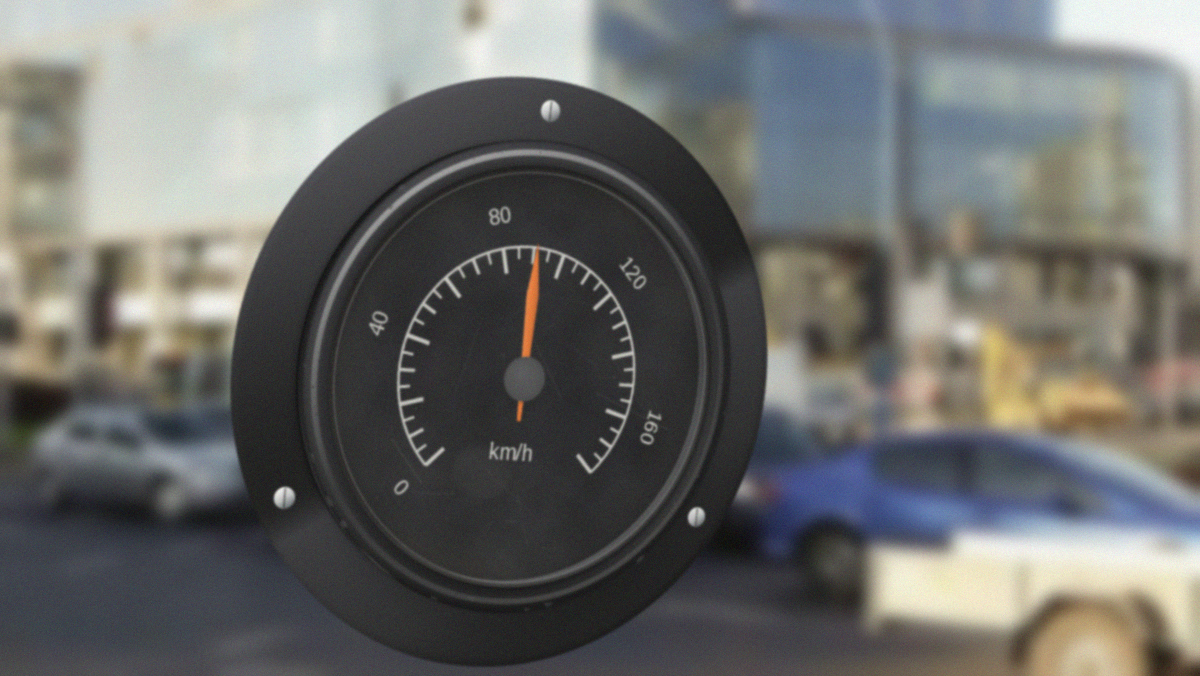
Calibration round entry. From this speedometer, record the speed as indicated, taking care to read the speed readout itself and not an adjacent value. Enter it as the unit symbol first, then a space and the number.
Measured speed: km/h 90
